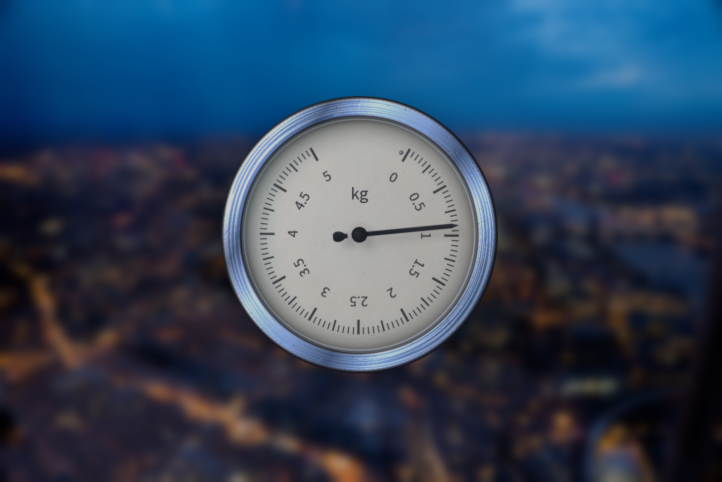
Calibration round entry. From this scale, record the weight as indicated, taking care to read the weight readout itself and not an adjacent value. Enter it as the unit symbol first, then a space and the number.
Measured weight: kg 0.9
